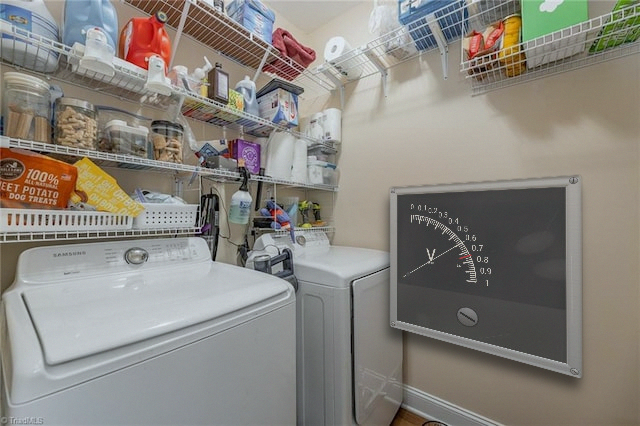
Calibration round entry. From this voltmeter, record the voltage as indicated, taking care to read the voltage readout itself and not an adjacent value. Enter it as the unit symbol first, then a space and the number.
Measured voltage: V 0.6
